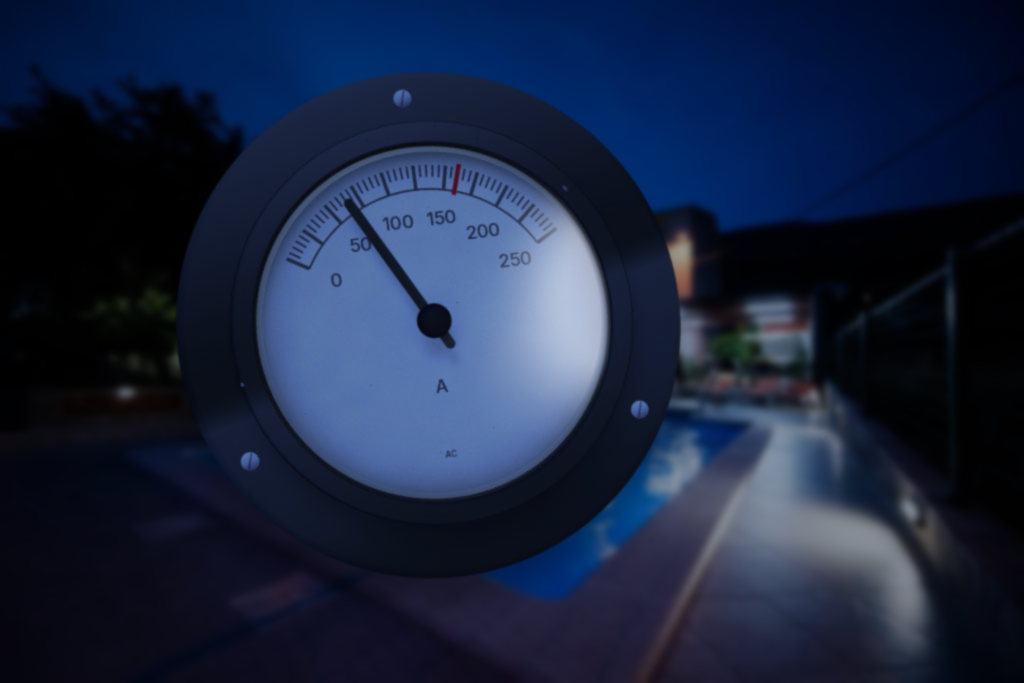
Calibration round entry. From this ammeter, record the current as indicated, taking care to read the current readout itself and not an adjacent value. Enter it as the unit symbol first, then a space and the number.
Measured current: A 65
